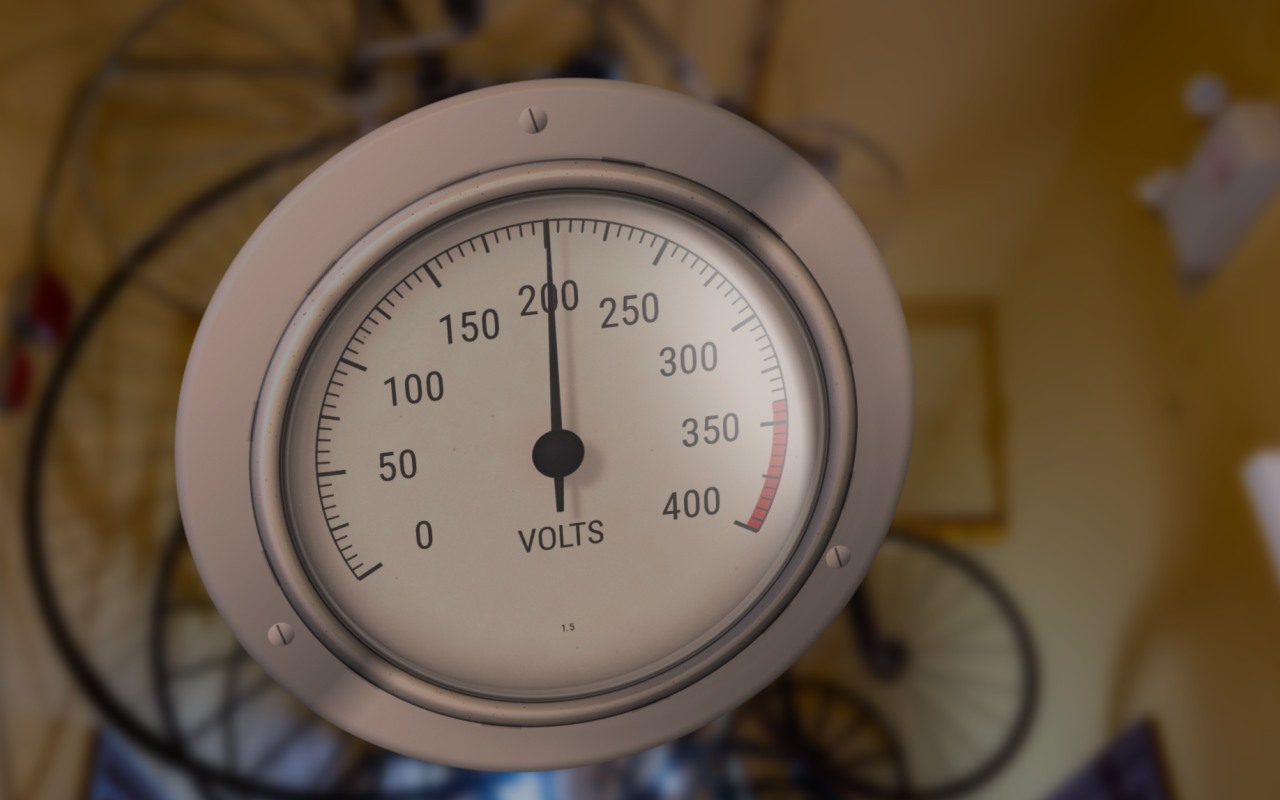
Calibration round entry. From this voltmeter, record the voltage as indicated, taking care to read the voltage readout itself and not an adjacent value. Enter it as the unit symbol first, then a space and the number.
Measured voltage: V 200
